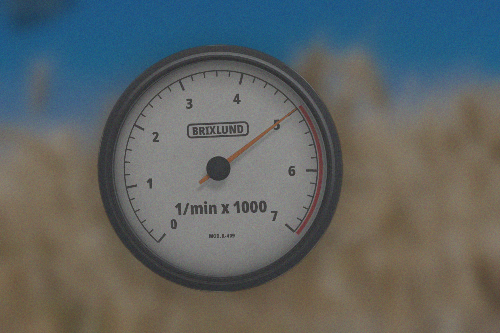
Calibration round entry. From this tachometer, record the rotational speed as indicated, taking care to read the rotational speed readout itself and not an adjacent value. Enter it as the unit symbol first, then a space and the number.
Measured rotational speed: rpm 5000
